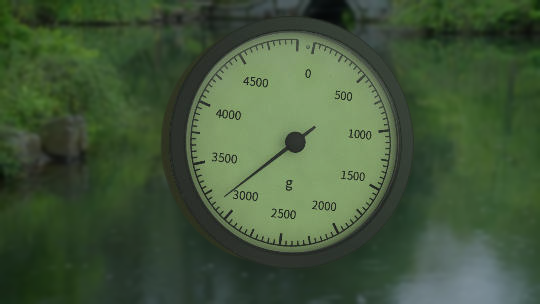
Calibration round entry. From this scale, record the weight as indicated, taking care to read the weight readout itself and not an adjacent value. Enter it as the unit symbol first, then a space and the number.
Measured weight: g 3150
